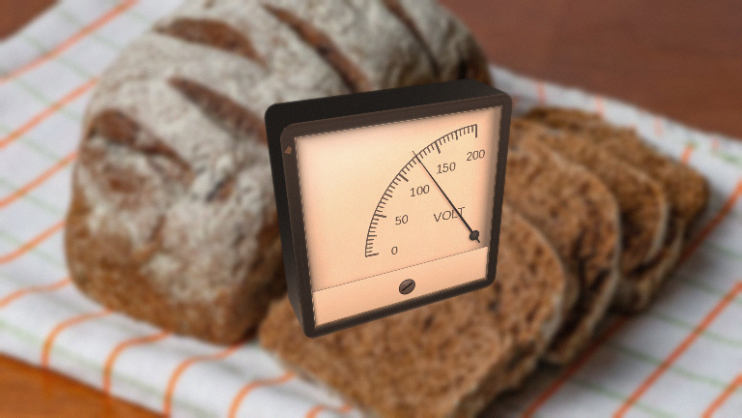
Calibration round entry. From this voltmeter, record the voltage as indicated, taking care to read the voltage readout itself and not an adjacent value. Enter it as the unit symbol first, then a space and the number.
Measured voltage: V 125
